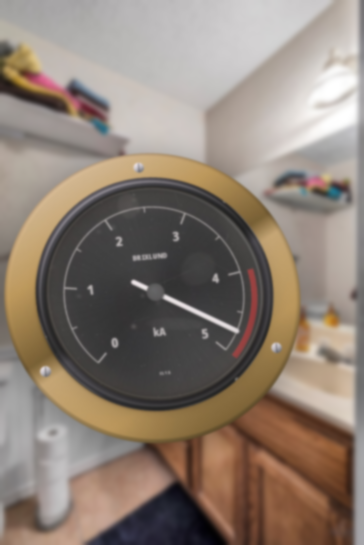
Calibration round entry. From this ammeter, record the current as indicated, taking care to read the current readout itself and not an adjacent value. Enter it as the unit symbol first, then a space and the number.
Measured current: kA 4.75
